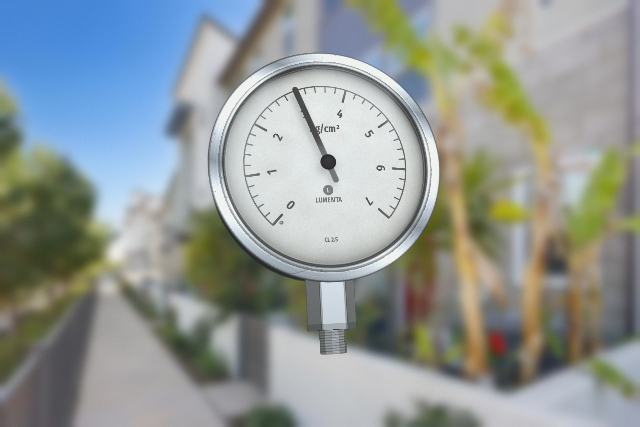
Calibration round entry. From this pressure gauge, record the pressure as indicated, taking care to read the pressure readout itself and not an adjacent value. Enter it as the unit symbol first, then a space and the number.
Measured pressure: kg/cm² 3
